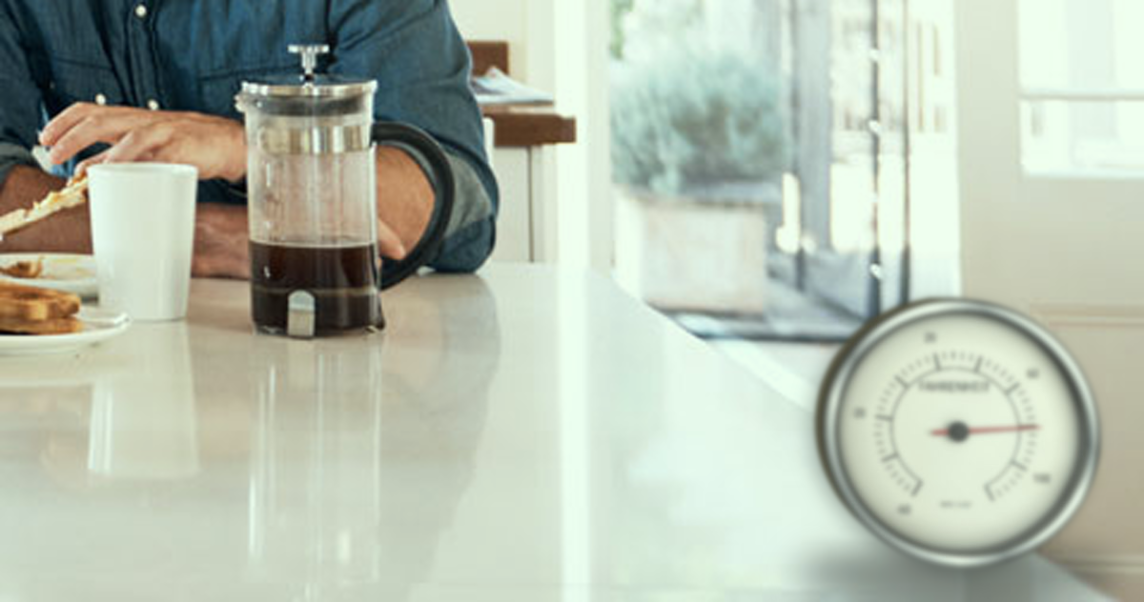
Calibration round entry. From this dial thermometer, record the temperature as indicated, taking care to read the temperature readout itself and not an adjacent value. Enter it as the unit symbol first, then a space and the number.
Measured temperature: °F 80
